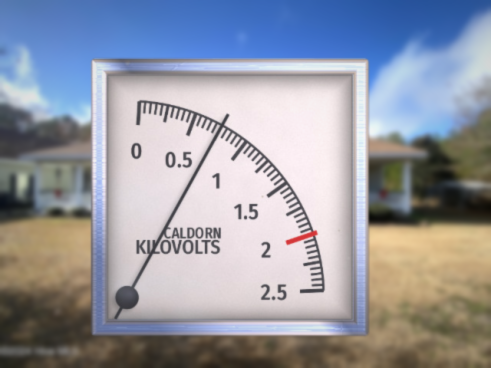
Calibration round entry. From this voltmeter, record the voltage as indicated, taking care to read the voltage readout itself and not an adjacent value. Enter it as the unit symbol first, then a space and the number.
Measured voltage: kV 0.75
